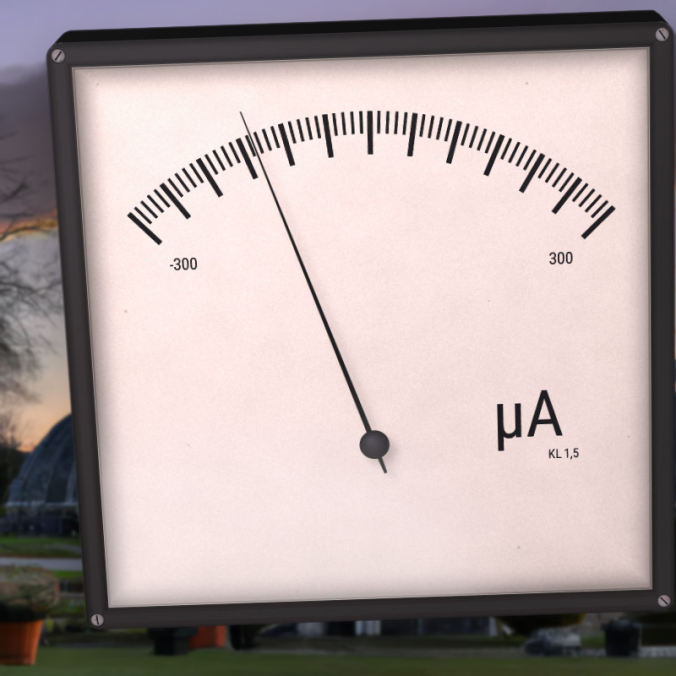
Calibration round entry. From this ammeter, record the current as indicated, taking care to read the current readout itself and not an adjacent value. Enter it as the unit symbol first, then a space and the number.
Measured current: µA -135
